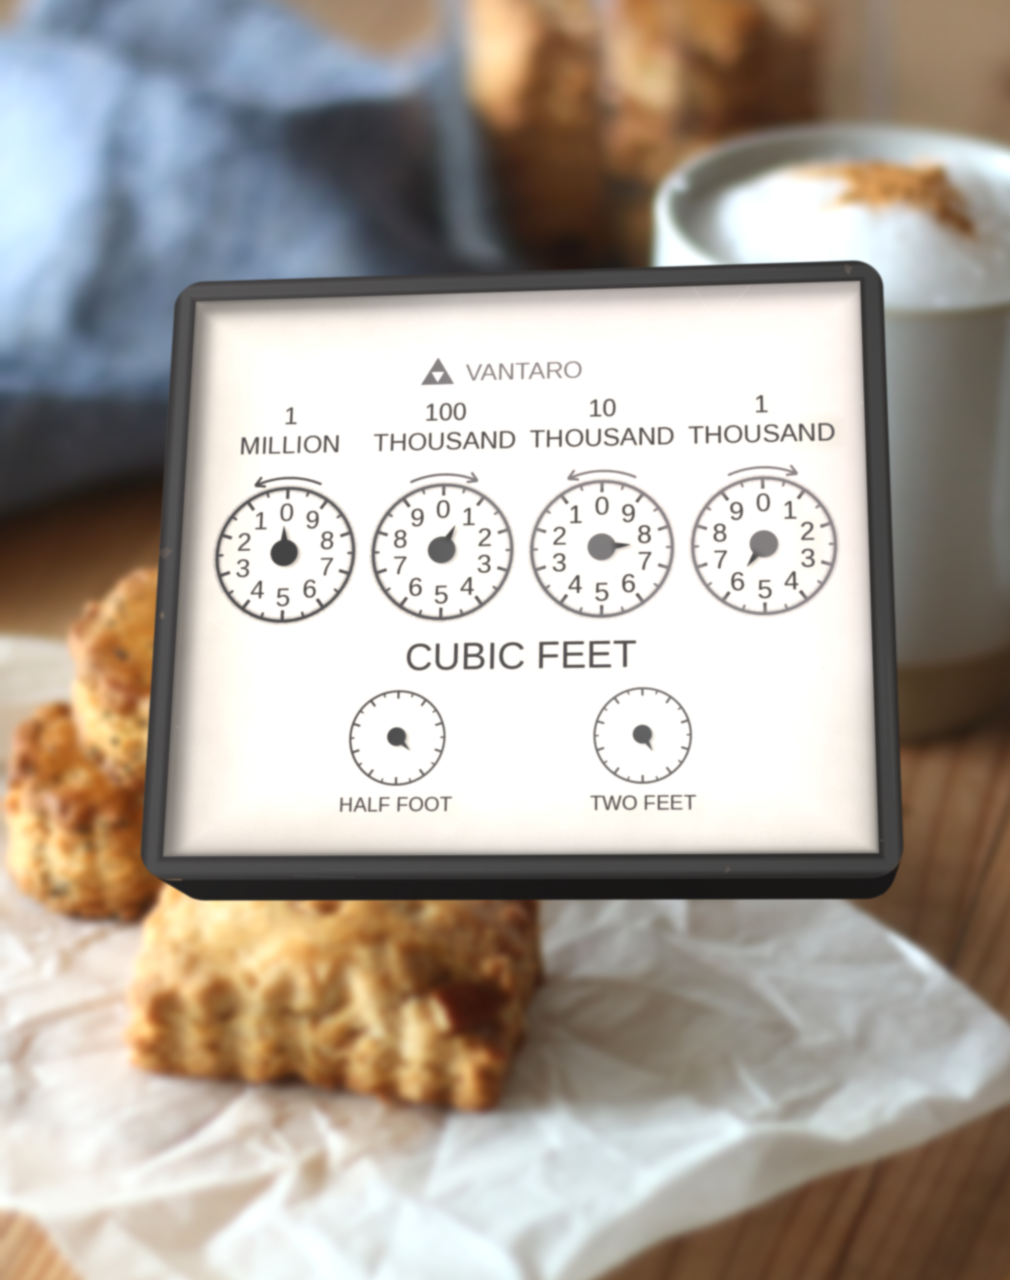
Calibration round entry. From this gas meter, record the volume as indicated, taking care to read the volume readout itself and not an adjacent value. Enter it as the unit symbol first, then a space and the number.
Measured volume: ft³ 7600
